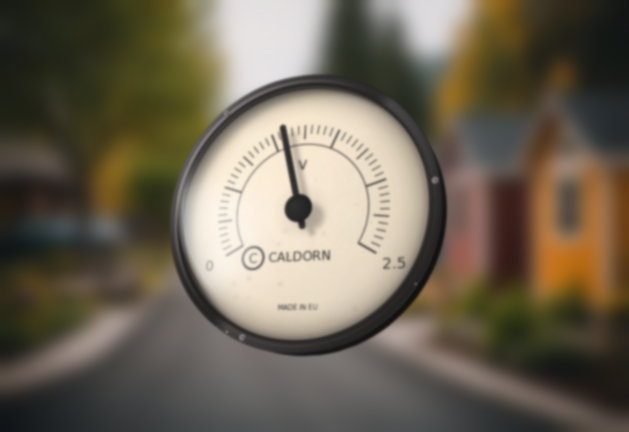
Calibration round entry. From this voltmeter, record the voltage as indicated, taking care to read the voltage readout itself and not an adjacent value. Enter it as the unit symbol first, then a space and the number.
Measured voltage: V 1.1
